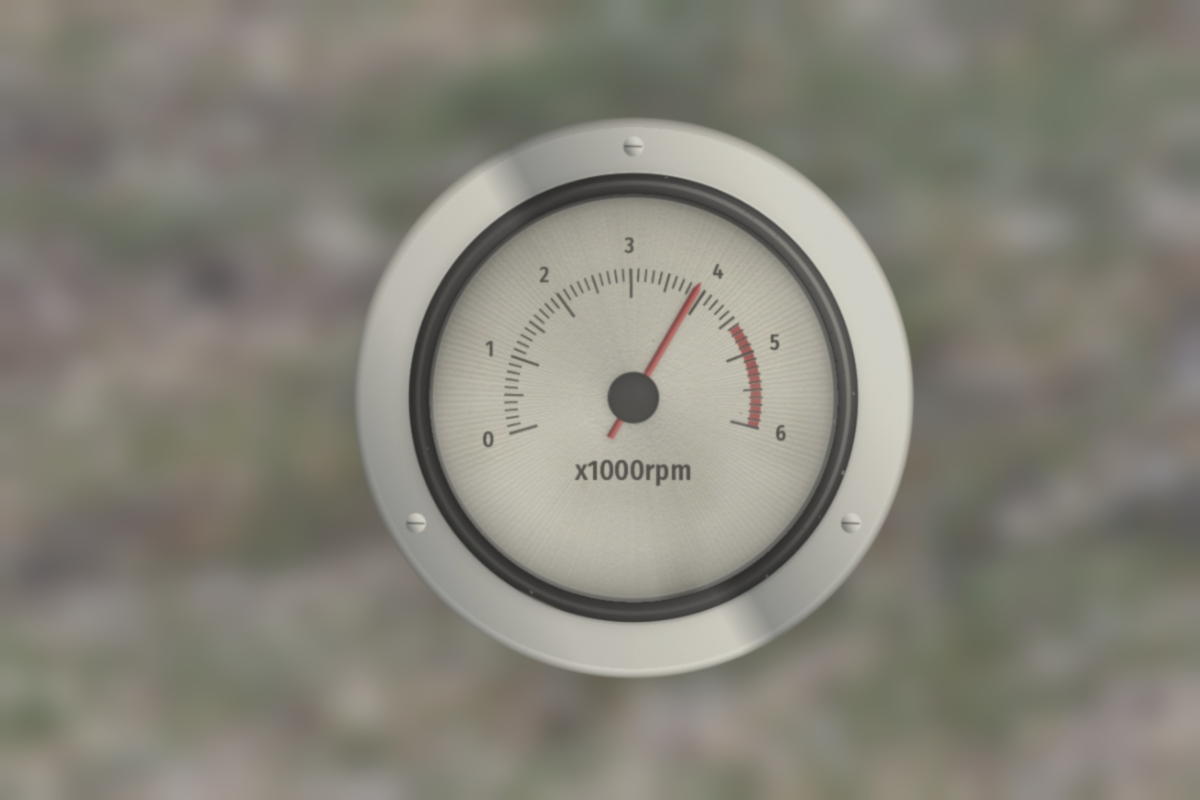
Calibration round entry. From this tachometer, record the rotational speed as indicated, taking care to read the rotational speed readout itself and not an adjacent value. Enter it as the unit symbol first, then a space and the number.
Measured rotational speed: rpm 3900
